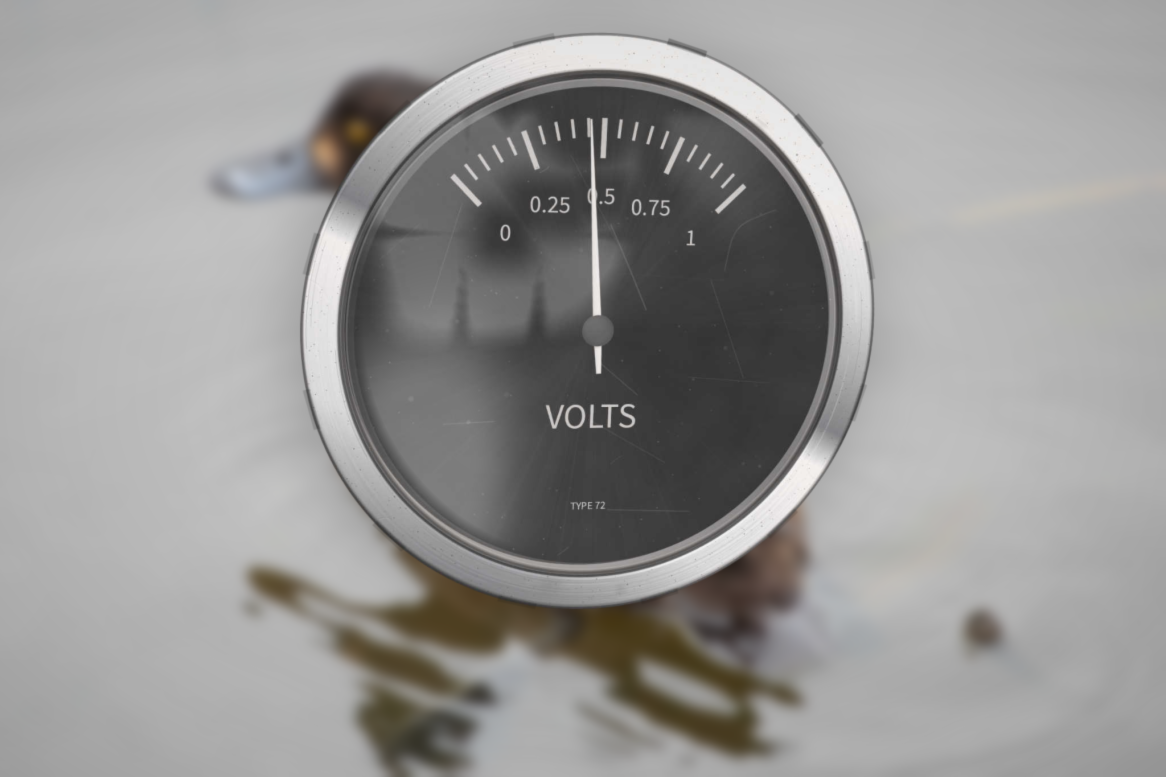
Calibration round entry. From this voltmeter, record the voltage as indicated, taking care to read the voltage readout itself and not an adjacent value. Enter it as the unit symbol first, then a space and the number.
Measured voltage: V 0.45
